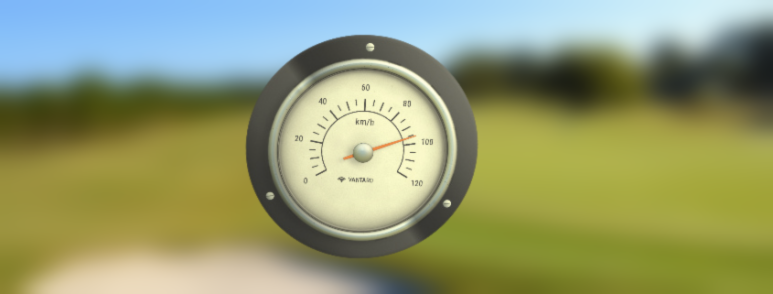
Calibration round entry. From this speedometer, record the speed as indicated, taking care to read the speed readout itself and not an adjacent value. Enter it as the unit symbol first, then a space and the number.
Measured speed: km/h 95
